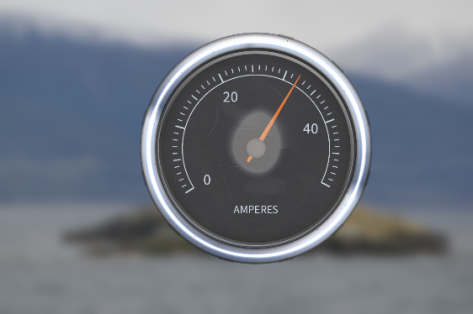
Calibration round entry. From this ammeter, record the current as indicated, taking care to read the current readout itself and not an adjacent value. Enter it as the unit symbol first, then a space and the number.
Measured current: A 32
